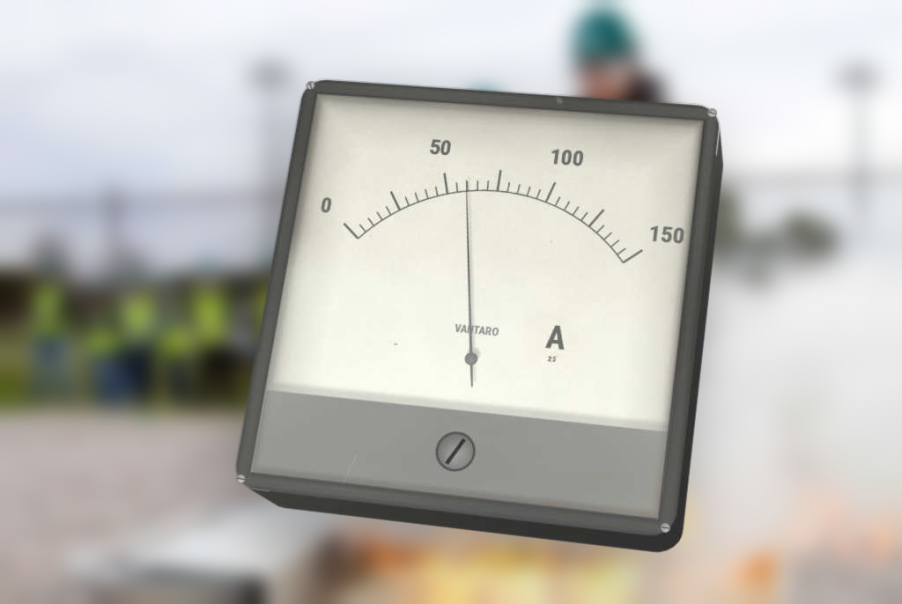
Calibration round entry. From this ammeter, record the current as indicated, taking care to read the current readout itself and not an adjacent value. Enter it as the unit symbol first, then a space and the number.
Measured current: A 60
